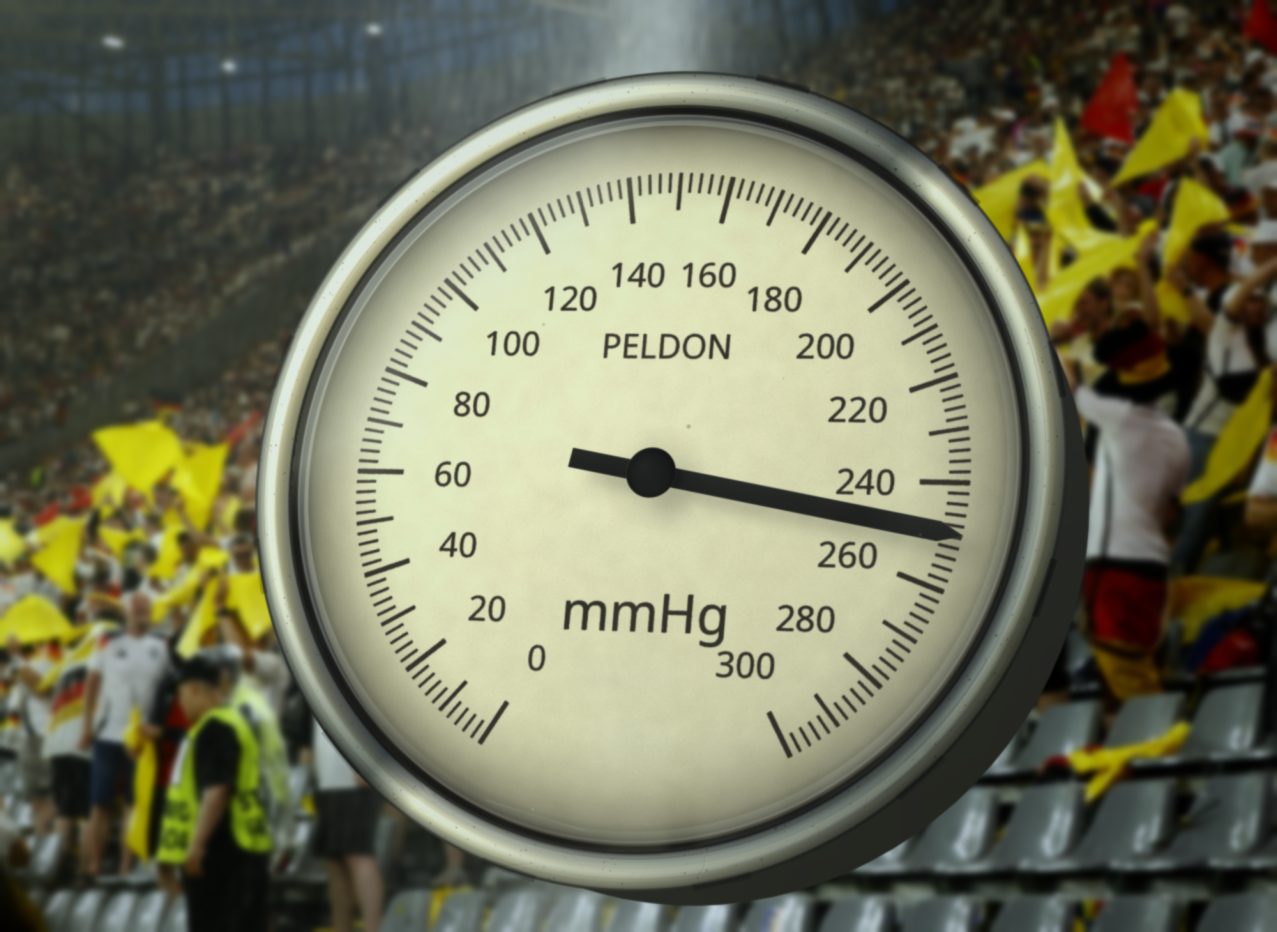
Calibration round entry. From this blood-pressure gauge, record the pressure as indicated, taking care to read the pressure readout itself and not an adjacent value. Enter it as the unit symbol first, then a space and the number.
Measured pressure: mmHg 250
